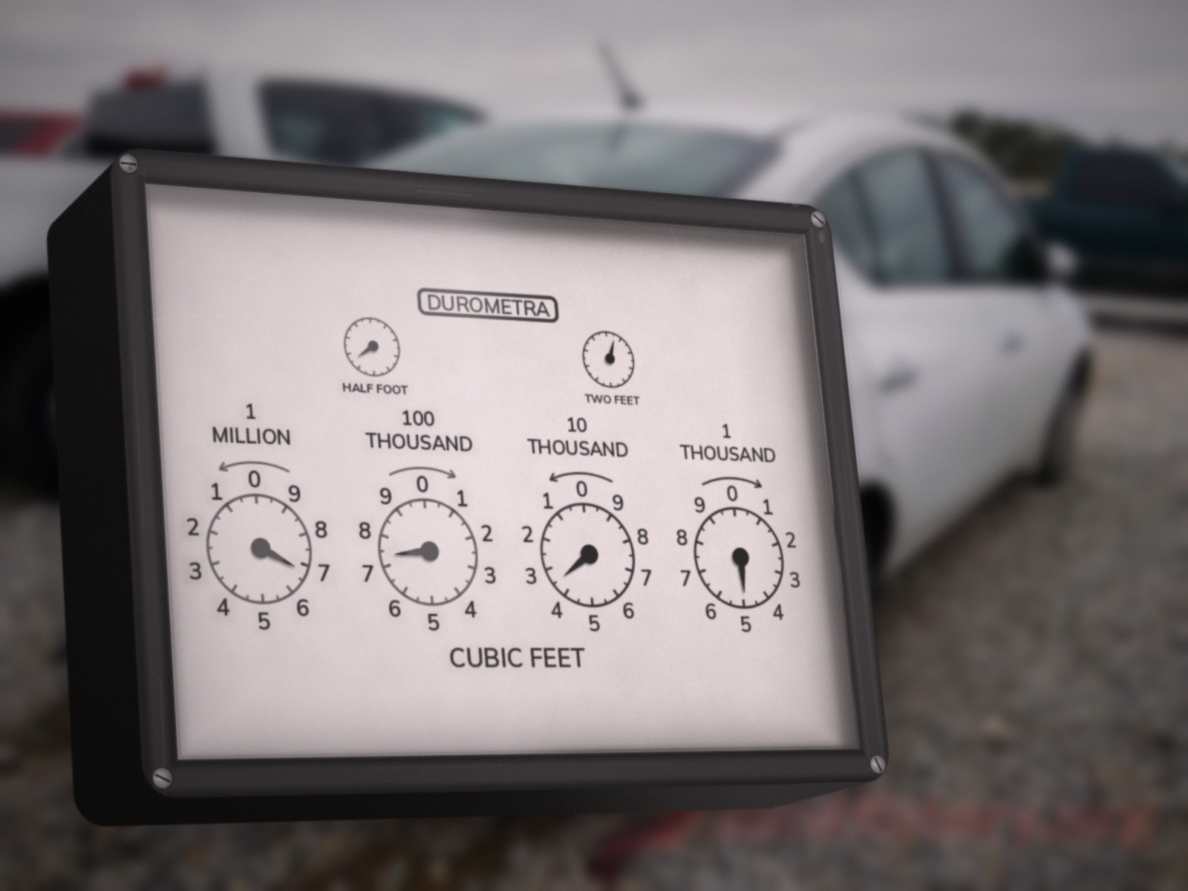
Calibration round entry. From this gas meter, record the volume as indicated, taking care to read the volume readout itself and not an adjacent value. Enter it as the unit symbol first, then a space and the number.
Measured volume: ft³ 673500
